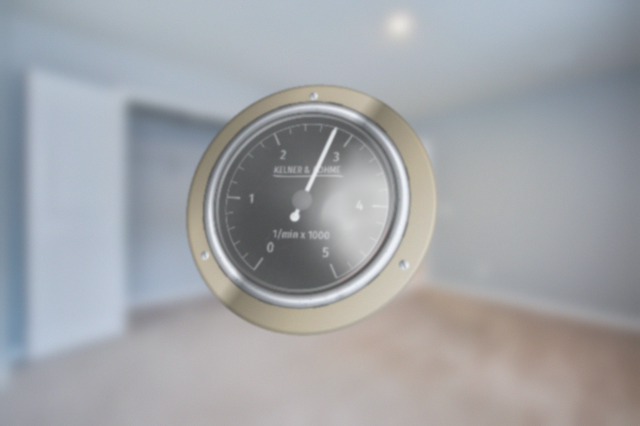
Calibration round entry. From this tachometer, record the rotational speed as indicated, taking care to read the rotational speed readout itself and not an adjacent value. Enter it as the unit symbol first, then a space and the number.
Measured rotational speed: rpm 2800
